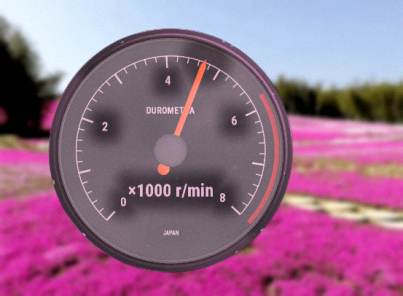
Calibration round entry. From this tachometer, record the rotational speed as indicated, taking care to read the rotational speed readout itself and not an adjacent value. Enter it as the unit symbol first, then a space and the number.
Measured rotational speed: rpm 4700
